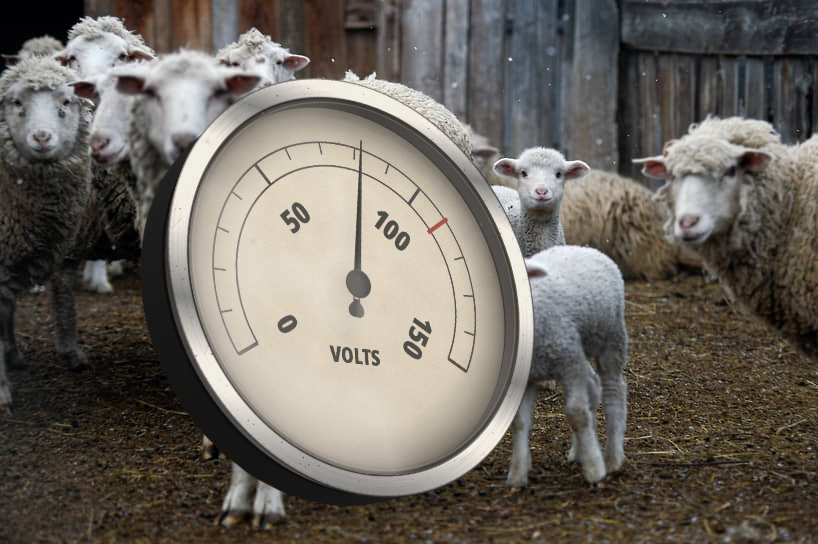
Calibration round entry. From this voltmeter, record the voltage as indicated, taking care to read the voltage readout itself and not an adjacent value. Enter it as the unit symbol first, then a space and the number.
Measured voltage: V 80
